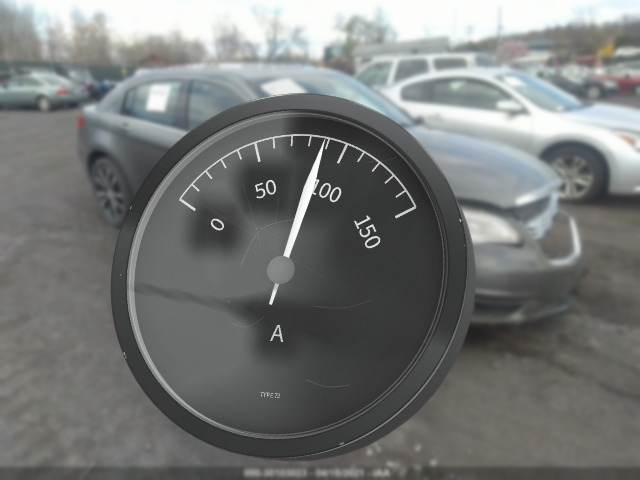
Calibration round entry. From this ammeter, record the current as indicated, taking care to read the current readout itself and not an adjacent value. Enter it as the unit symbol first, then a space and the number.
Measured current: A 90
